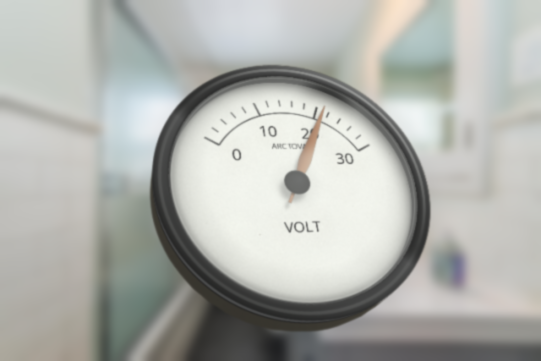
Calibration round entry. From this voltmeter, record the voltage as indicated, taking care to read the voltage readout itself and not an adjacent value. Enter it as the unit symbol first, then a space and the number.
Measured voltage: V 21
